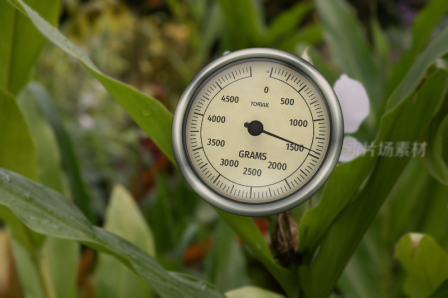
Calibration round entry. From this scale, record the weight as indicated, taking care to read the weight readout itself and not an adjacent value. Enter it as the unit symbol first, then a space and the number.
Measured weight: g 1450
